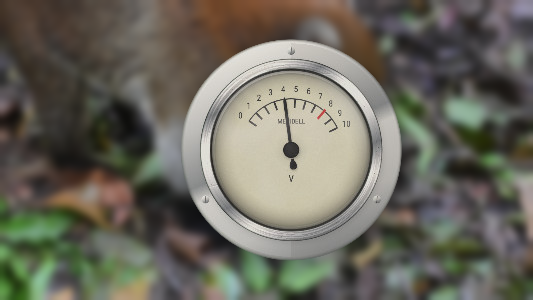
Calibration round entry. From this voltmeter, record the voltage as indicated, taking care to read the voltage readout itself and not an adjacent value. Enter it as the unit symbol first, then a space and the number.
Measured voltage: V 4
